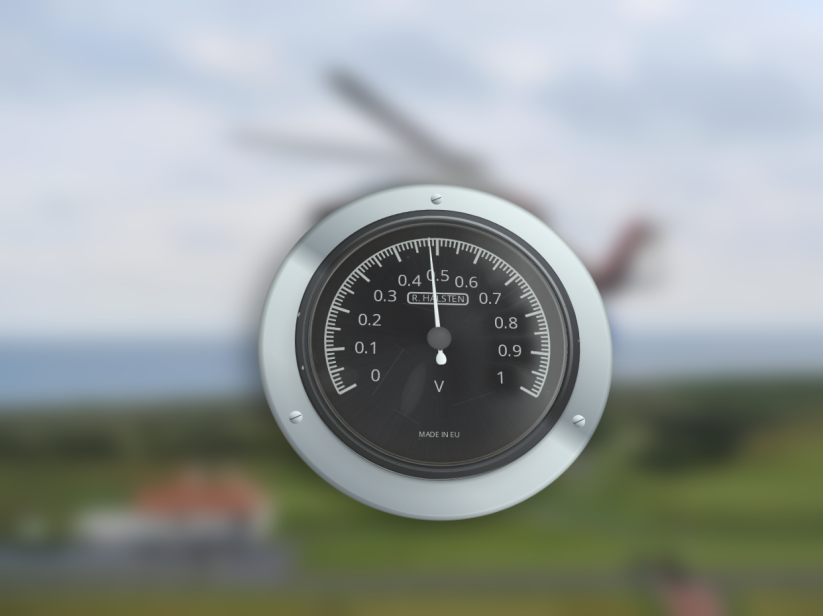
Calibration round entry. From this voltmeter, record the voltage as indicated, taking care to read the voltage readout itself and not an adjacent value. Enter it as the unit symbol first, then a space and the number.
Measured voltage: V 0.48
